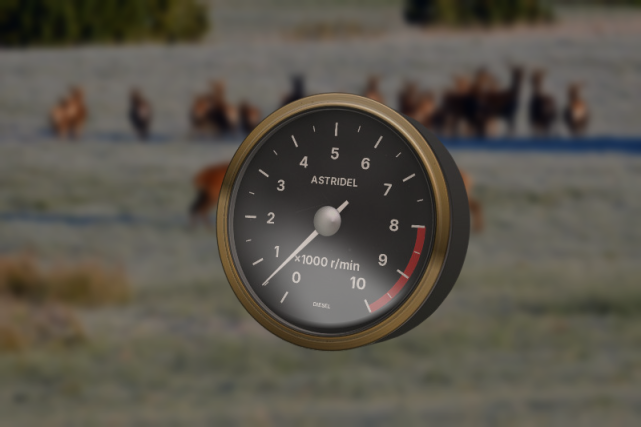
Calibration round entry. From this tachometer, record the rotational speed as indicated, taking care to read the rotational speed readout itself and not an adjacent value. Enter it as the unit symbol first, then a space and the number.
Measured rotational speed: rpm 500
